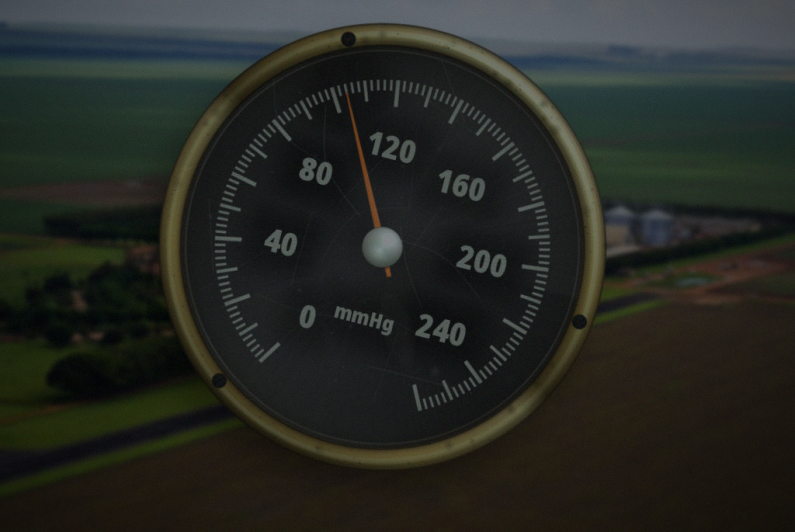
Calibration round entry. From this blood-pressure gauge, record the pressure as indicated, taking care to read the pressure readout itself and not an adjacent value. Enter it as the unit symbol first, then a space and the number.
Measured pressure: mmHg 104
